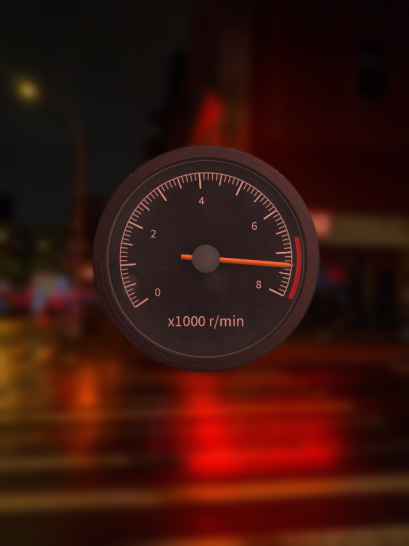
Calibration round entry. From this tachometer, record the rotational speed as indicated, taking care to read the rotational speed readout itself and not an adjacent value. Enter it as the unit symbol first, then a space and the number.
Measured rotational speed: rpm 7300
